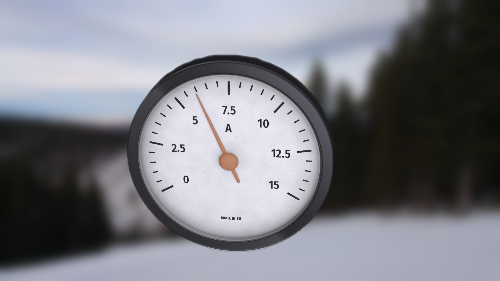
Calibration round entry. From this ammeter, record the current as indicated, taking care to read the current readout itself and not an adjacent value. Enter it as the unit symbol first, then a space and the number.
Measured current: A 6
